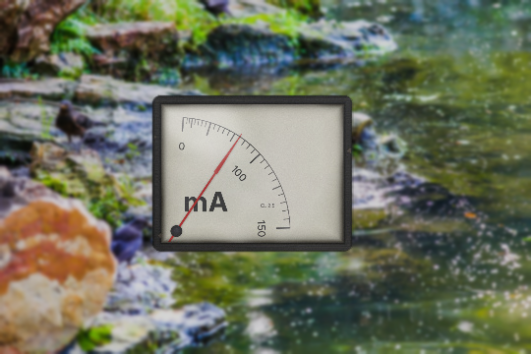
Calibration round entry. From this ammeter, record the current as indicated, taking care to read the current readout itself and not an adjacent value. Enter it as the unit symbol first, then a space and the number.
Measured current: mA 80
